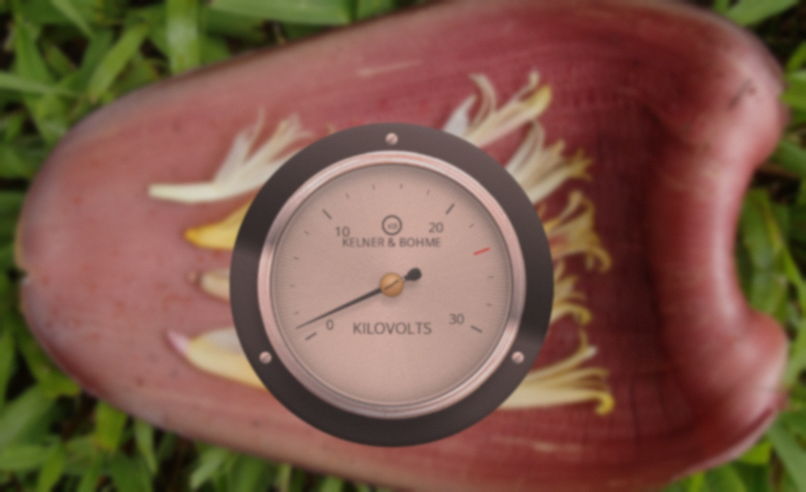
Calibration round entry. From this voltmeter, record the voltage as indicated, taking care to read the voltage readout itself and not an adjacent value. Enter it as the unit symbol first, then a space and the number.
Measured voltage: kV 1
